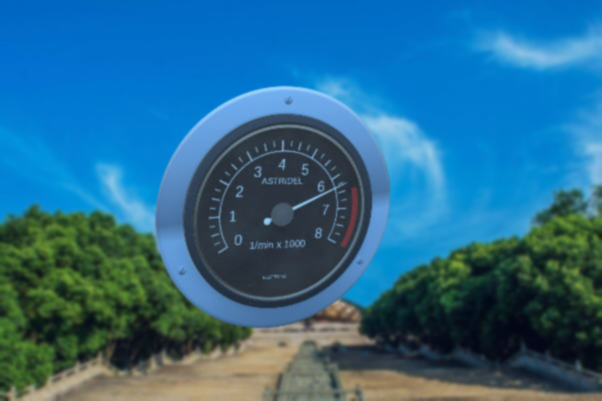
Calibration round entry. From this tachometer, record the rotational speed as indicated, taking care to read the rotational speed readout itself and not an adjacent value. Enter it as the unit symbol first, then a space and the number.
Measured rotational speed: rpm 6250
